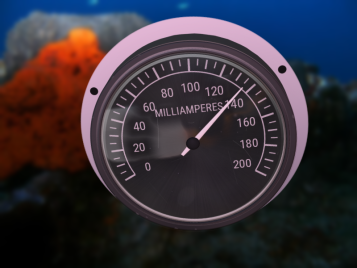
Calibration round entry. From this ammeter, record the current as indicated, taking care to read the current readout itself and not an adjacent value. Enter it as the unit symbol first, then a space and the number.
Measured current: mA 135
